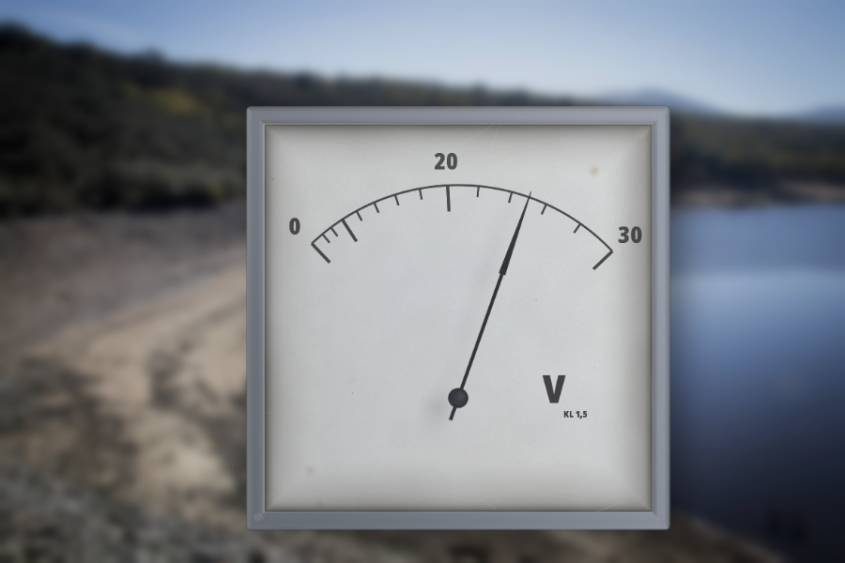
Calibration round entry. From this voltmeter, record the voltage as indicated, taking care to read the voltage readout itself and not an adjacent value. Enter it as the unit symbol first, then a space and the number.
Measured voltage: V 25
